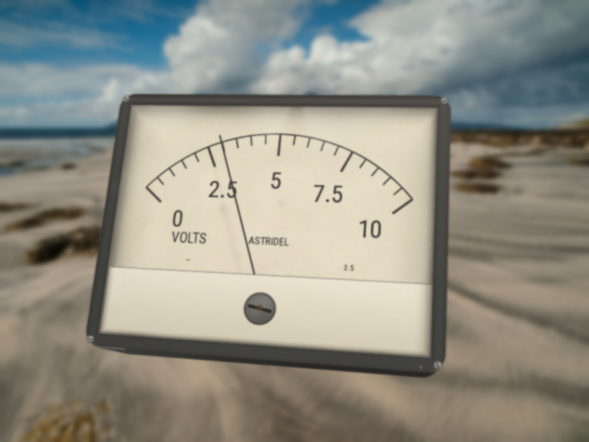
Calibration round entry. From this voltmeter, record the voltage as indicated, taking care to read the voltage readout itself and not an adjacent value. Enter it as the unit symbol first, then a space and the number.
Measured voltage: V 3
